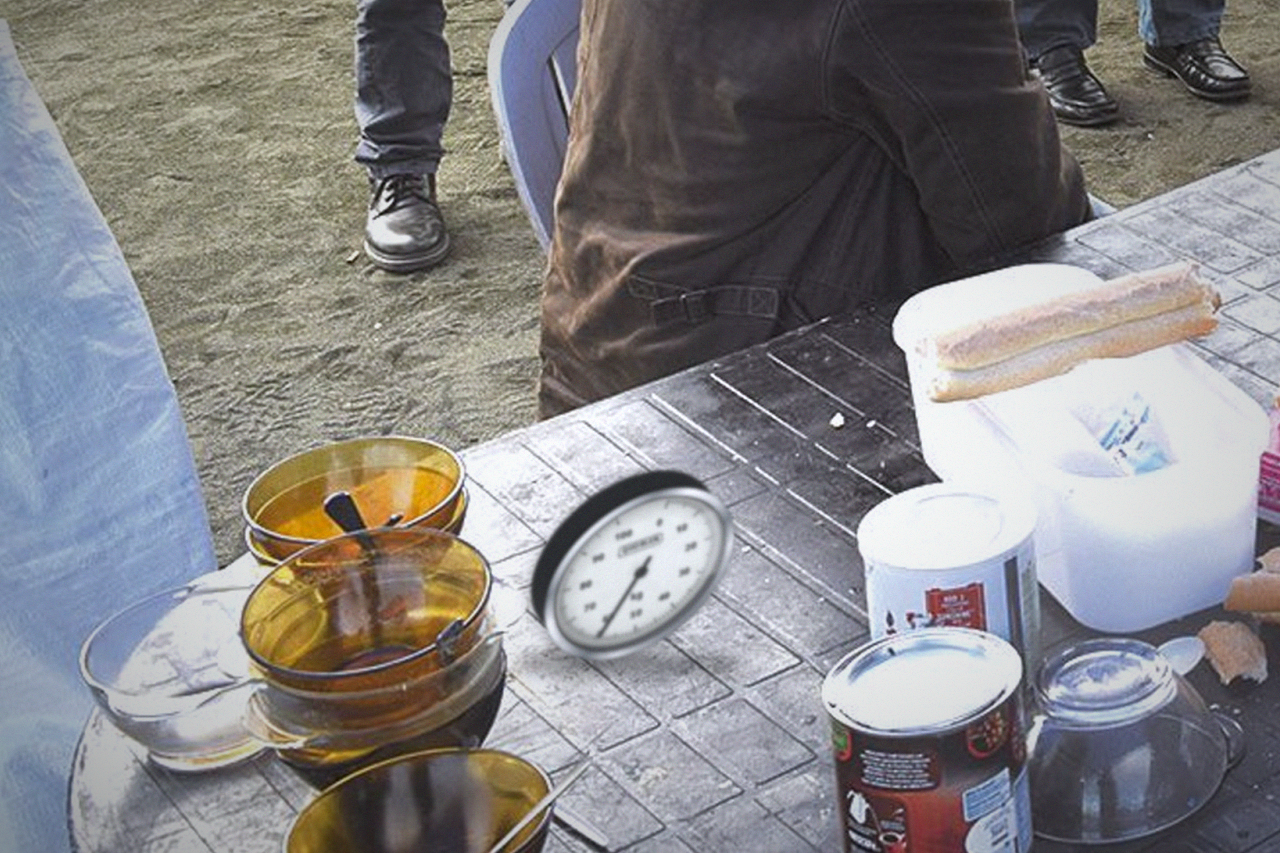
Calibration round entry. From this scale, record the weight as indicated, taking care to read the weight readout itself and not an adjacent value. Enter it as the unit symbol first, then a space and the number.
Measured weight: kg 60
